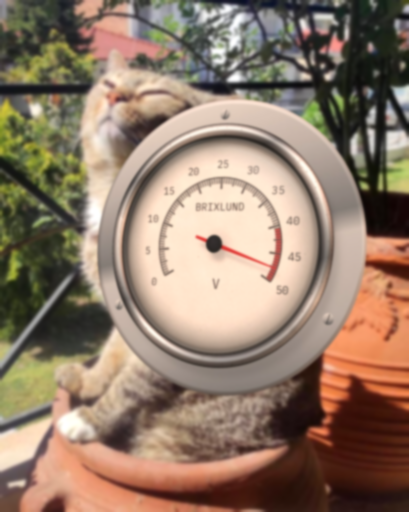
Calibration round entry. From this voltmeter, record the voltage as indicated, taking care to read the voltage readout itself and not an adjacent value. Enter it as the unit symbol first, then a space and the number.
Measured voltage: V 47.5
